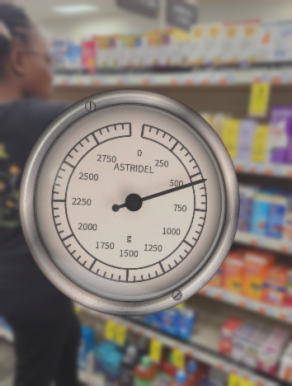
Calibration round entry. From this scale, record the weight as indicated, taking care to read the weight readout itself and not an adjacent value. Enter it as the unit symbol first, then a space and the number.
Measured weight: g 550
